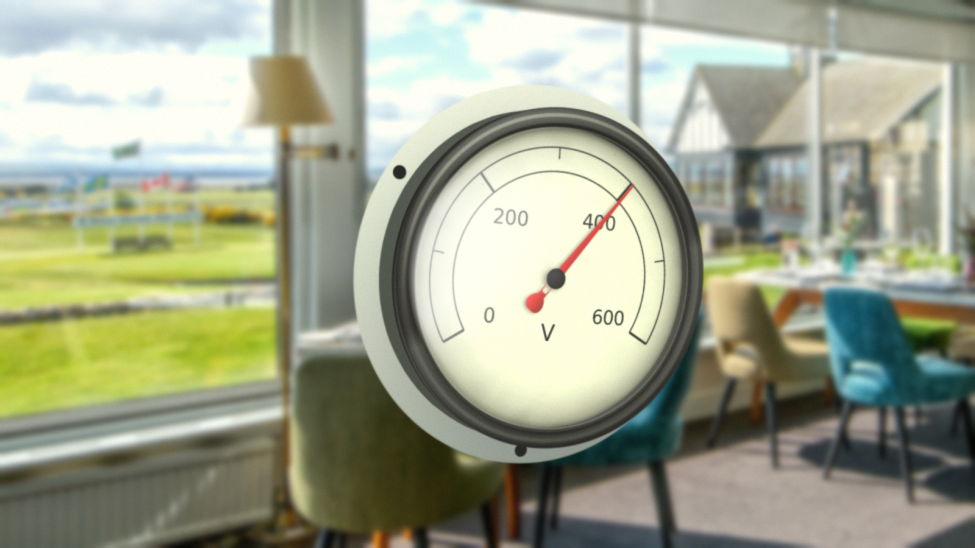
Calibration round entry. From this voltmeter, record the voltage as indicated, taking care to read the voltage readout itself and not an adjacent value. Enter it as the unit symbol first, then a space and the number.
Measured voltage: V 400
